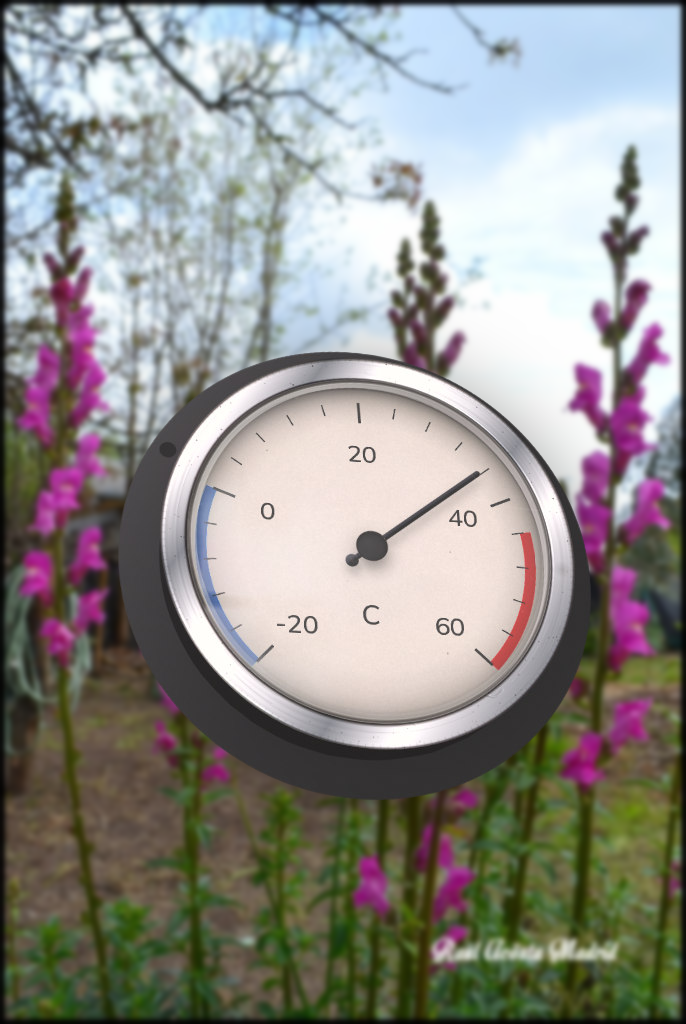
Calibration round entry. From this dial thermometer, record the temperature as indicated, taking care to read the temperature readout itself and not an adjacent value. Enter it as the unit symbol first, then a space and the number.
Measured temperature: °C 36
